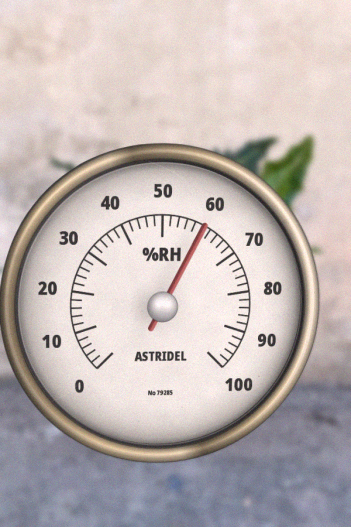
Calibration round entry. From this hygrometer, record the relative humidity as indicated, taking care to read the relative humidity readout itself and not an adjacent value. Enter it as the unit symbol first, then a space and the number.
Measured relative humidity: % 60
